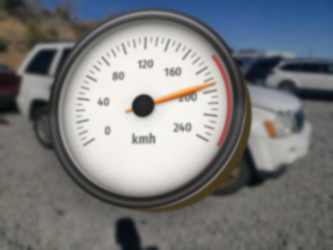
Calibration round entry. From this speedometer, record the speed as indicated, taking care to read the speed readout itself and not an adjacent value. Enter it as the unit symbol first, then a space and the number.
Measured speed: km/h 195
